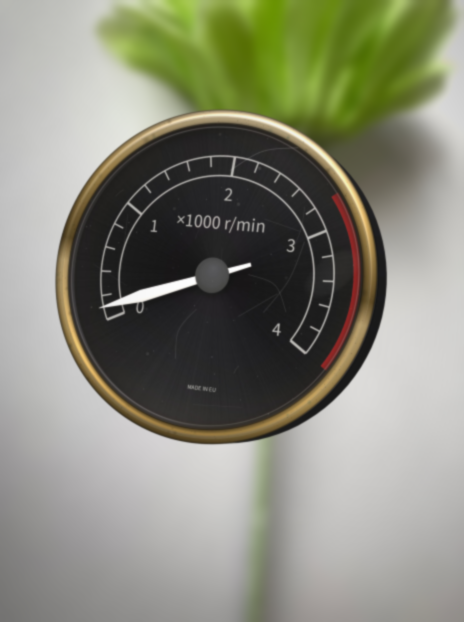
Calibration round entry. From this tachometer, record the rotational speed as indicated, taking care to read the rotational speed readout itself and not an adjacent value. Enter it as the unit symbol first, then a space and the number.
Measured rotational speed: rpm 100
